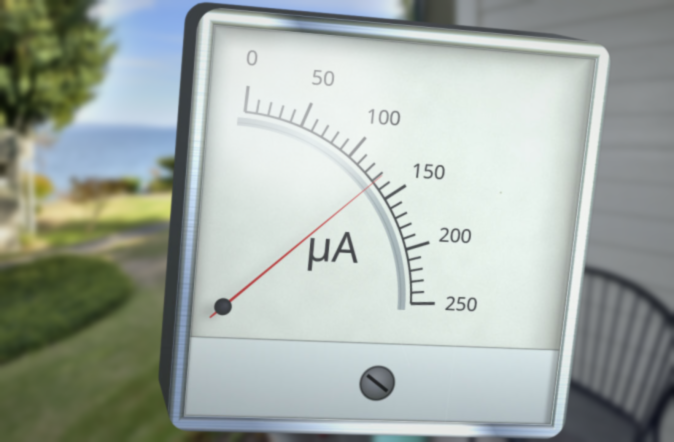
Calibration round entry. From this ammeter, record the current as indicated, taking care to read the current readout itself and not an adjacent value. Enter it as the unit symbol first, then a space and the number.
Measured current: µA 130
